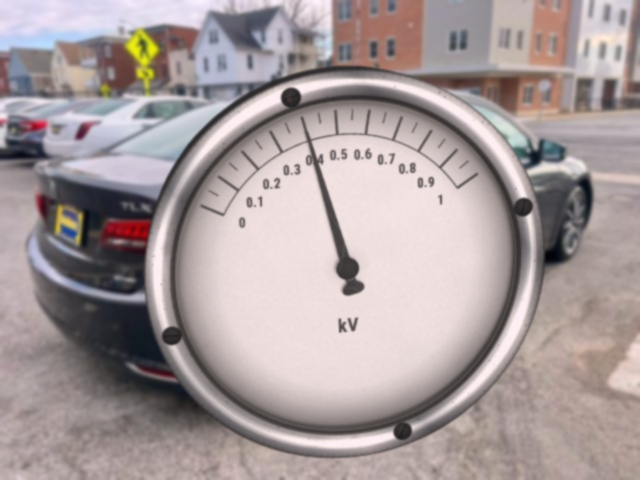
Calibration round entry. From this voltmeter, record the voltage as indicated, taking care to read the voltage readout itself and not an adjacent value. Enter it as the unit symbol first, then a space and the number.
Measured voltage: kV 0.4
